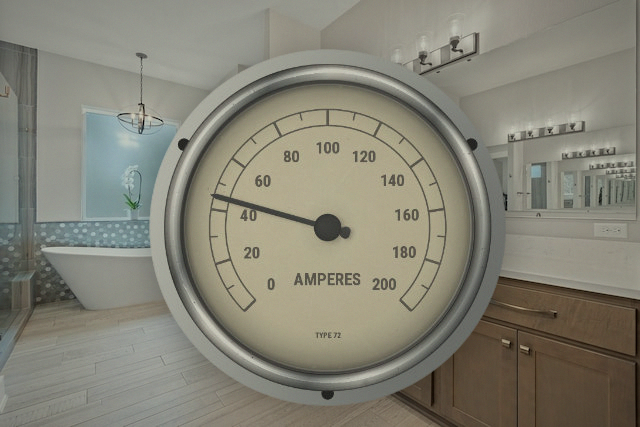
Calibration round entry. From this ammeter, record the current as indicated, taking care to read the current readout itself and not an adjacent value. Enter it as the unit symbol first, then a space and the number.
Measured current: A 45
